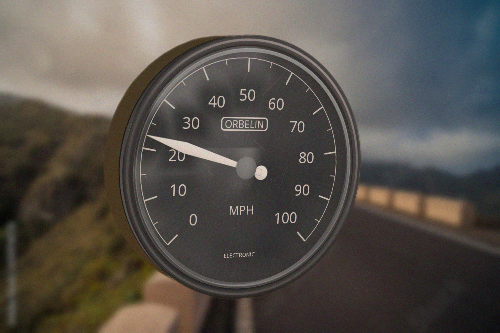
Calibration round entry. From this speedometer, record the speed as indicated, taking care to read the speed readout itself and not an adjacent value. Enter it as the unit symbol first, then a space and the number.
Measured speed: mph 22.5
